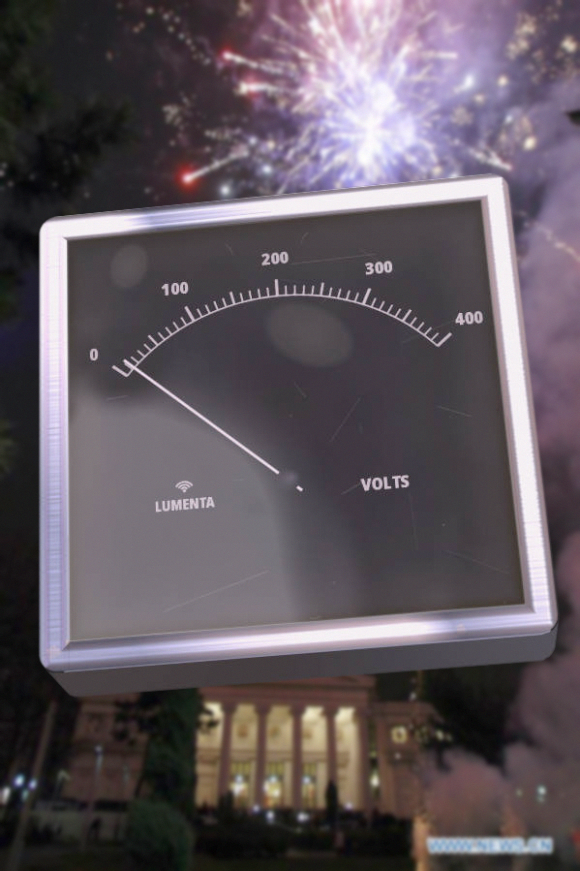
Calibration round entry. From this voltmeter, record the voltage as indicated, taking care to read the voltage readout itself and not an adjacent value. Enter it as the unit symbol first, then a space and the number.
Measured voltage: V 10
